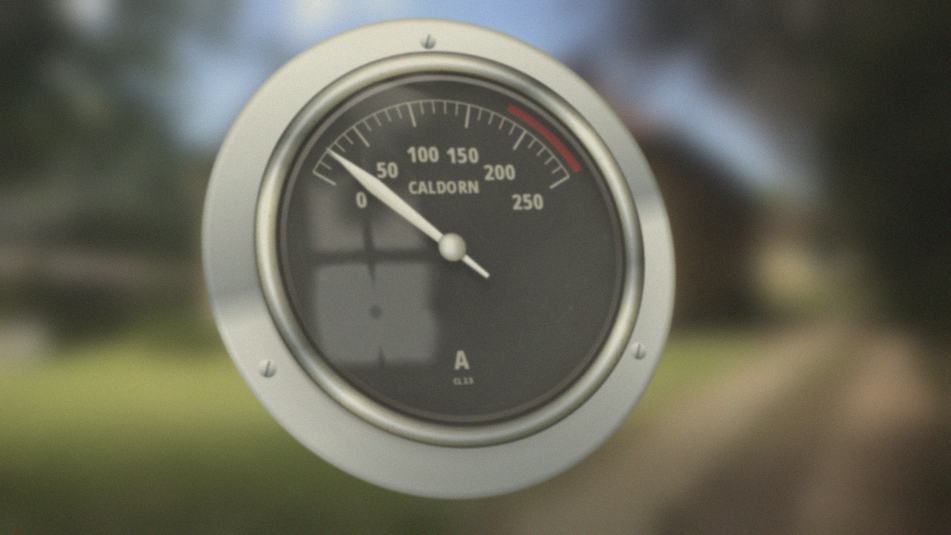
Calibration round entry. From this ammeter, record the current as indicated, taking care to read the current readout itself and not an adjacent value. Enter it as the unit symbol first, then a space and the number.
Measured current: A 20
